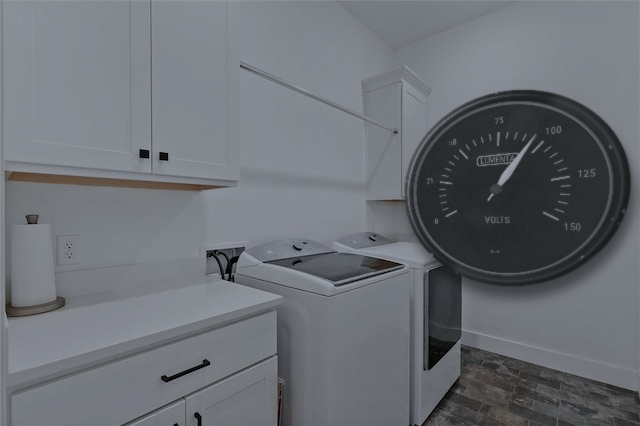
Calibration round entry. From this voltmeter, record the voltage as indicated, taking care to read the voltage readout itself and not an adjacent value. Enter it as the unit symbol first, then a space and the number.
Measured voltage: V 95
